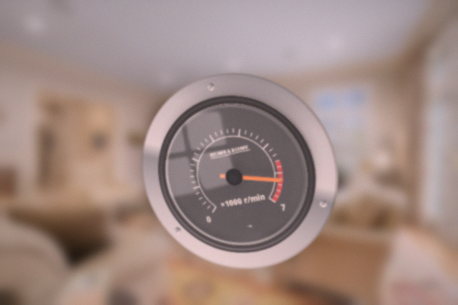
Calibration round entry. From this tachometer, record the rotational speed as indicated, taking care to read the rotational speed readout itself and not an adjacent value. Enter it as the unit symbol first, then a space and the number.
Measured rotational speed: rpm 6200
